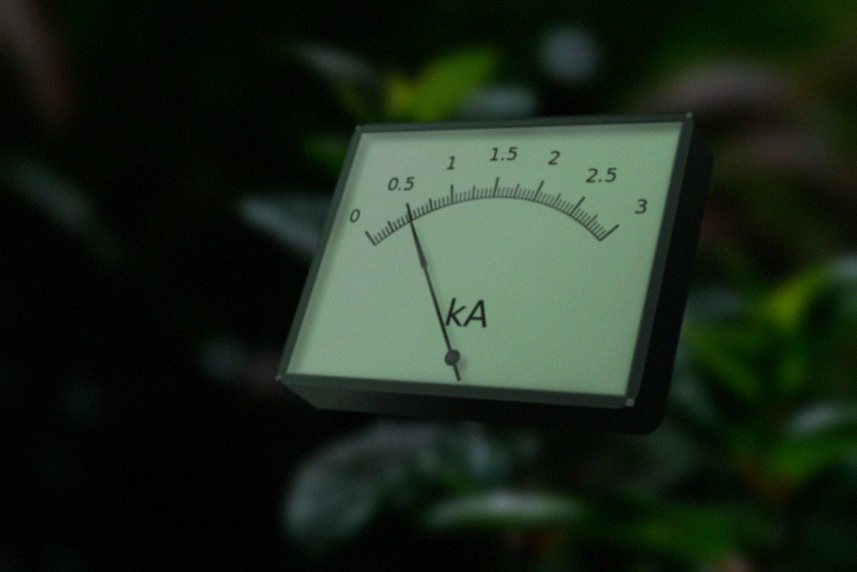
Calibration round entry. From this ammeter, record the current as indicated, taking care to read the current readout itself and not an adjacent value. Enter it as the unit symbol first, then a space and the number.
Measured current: kA 0.5
